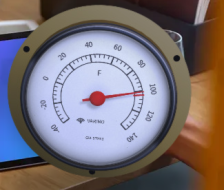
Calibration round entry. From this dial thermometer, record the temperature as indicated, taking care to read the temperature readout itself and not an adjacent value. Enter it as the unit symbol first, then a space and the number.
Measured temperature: °F 100
